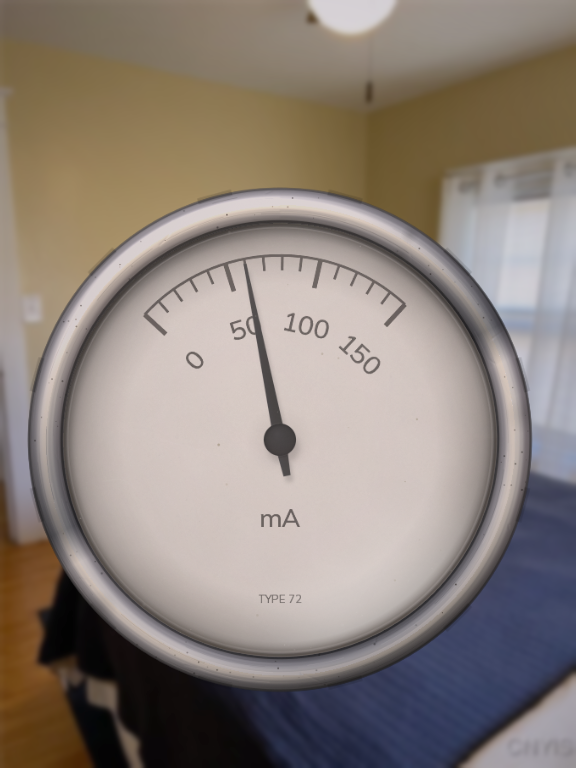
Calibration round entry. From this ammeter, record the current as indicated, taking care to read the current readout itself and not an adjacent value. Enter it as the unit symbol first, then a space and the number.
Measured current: mA 60
